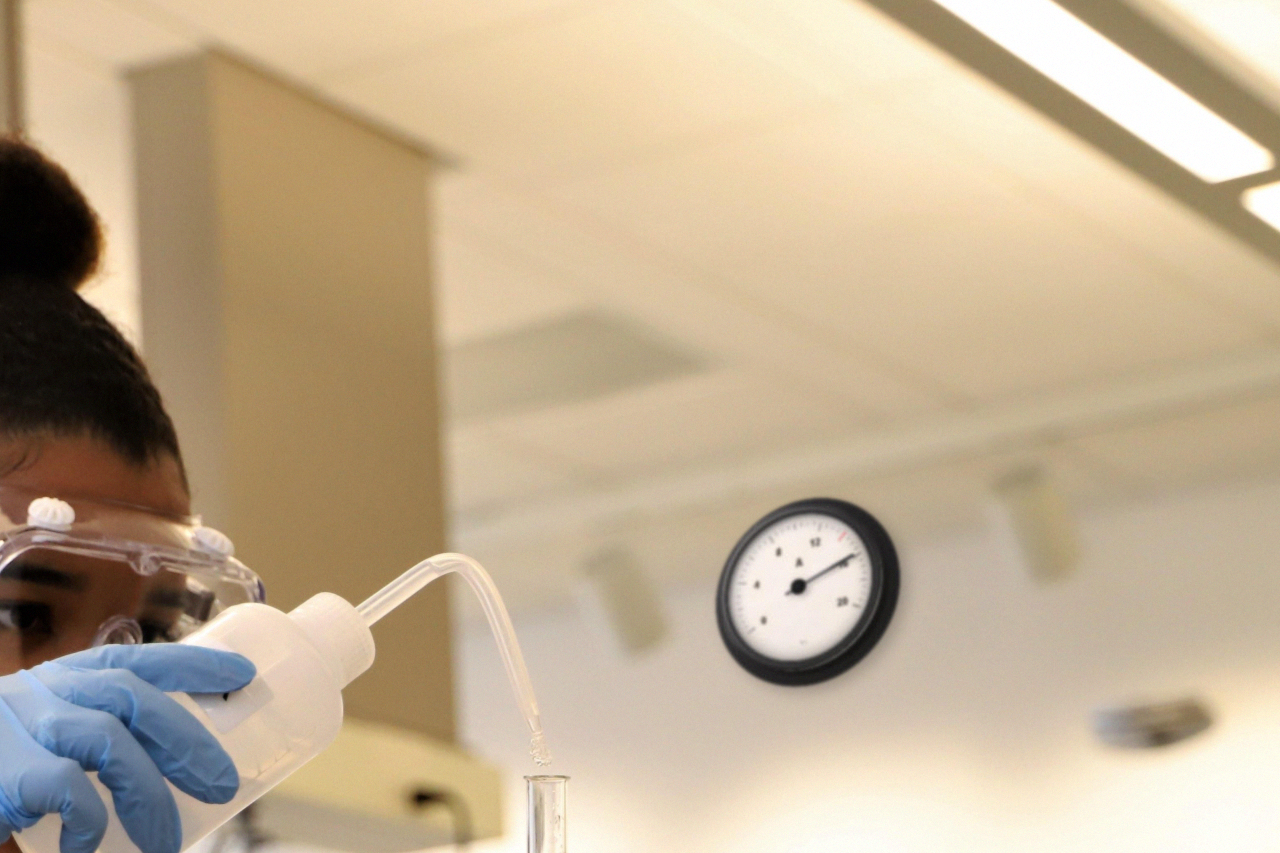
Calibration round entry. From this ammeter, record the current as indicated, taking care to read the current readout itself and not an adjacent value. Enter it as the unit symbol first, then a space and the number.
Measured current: A 16
